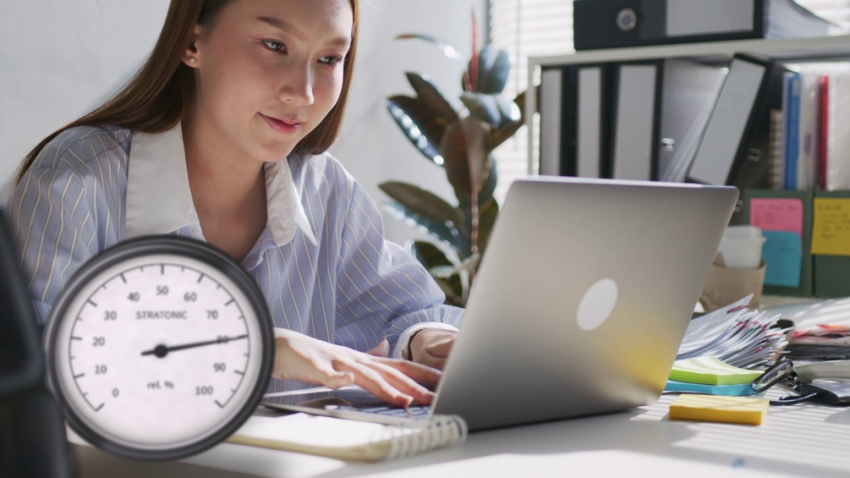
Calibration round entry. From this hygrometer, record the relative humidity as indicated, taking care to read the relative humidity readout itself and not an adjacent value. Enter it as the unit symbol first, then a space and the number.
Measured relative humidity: % 80
